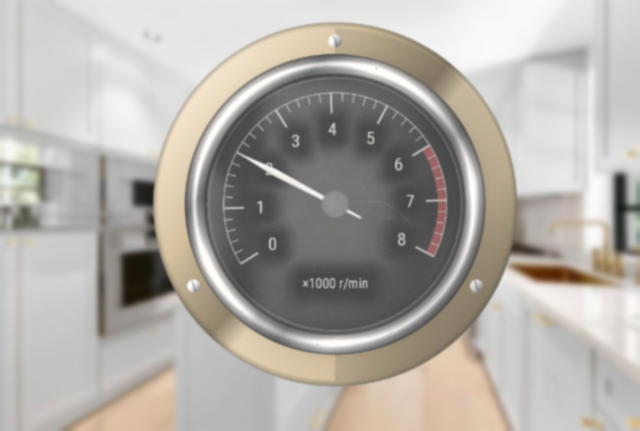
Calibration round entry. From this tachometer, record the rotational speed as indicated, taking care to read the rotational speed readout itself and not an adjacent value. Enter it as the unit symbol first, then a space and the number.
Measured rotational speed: rpm 2000
